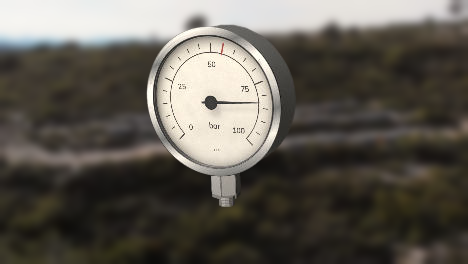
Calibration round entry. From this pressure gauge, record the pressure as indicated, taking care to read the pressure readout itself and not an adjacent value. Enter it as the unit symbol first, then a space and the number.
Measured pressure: bar 82.5
